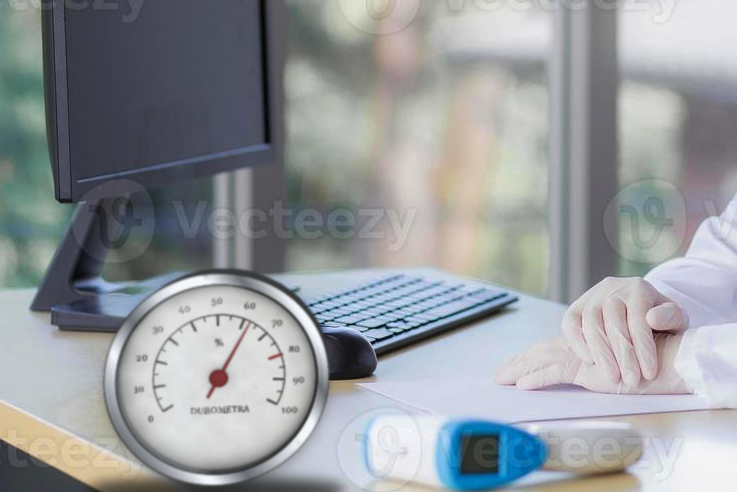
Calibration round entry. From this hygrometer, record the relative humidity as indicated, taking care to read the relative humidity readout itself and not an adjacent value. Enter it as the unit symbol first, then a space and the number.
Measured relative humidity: % 62.5
